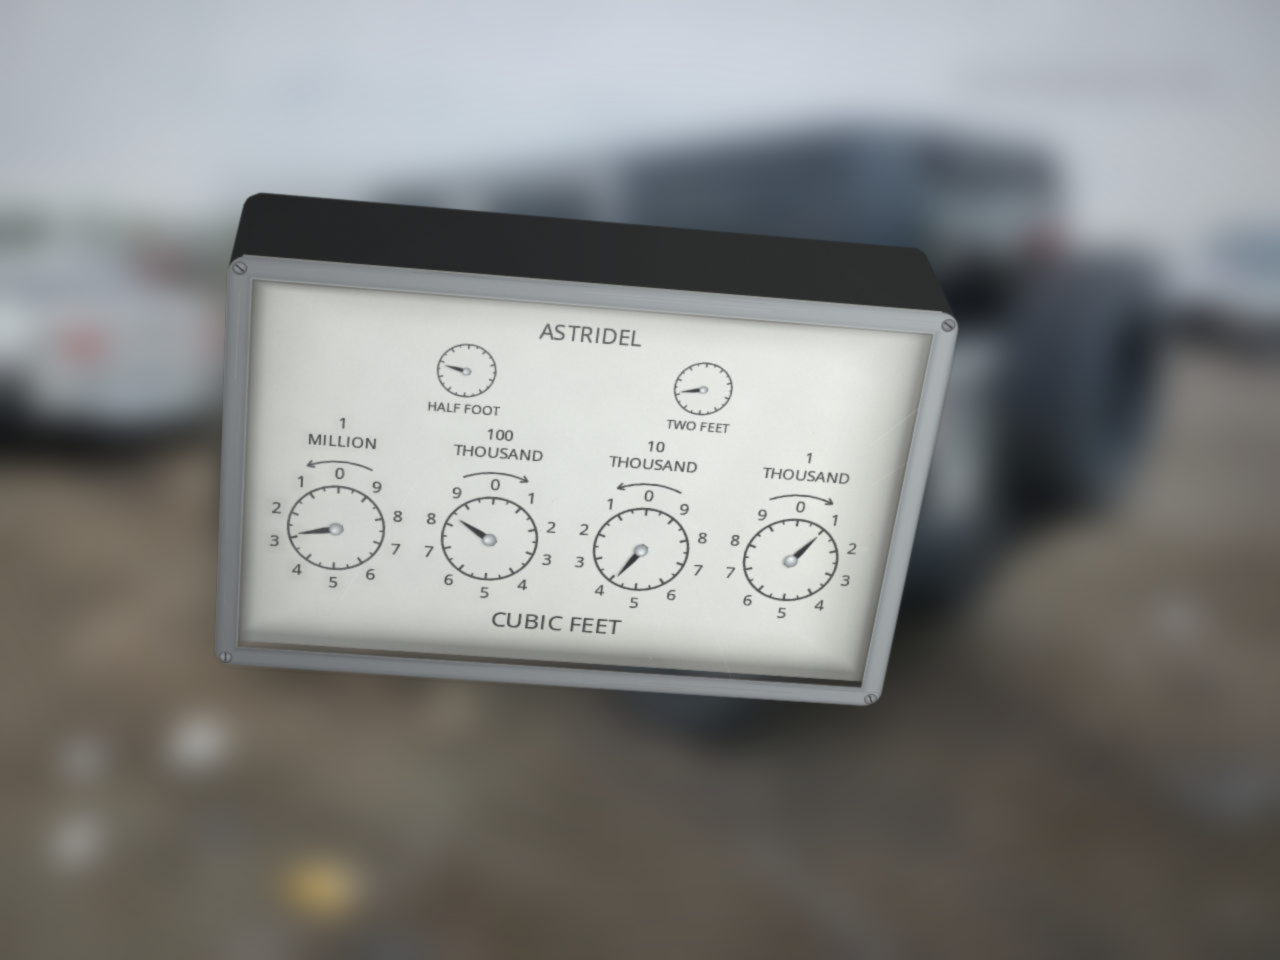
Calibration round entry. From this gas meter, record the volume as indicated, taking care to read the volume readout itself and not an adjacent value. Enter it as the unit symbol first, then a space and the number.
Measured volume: ft³ 284100
